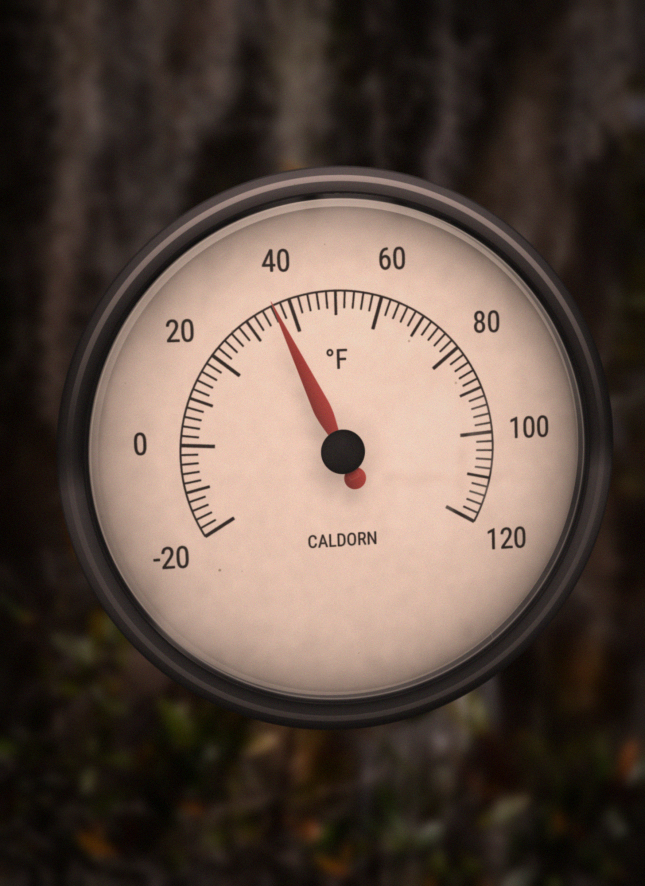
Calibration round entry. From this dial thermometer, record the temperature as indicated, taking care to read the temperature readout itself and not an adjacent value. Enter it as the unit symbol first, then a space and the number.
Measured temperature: °F 36
